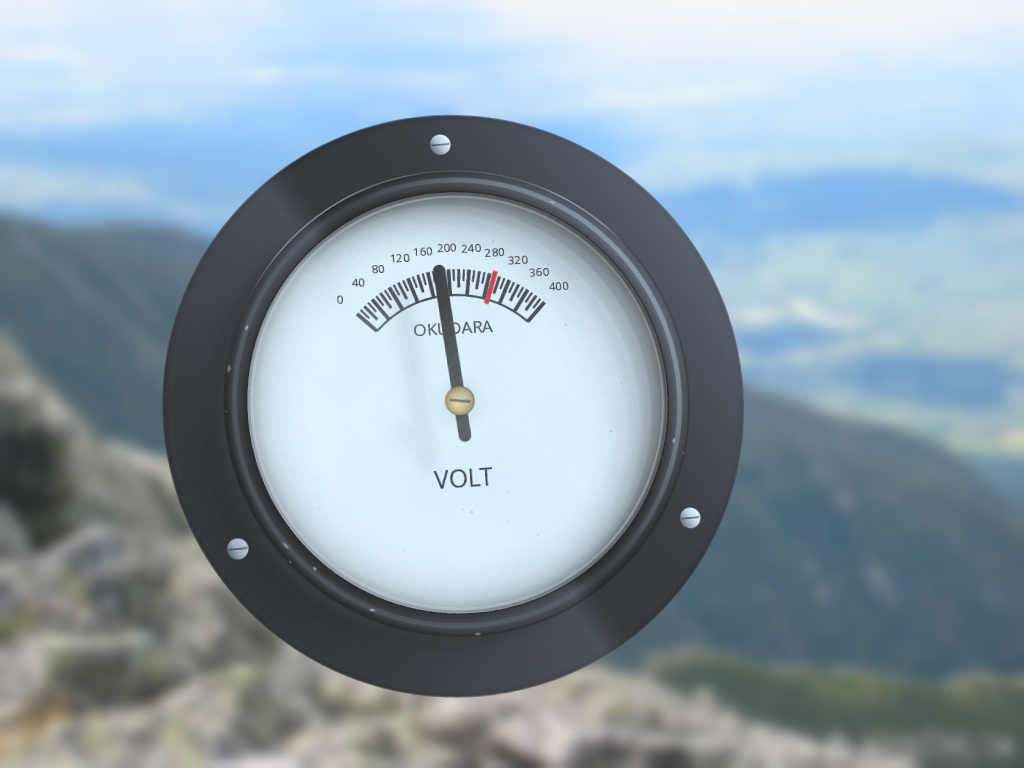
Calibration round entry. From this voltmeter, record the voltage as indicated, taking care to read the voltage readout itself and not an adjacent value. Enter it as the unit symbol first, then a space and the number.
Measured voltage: V 180
